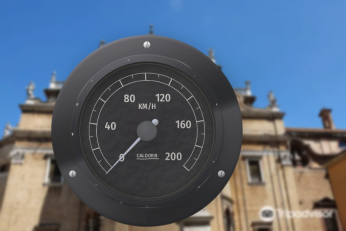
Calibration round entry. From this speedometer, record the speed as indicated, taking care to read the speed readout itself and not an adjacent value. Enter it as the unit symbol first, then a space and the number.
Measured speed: km/h 0
